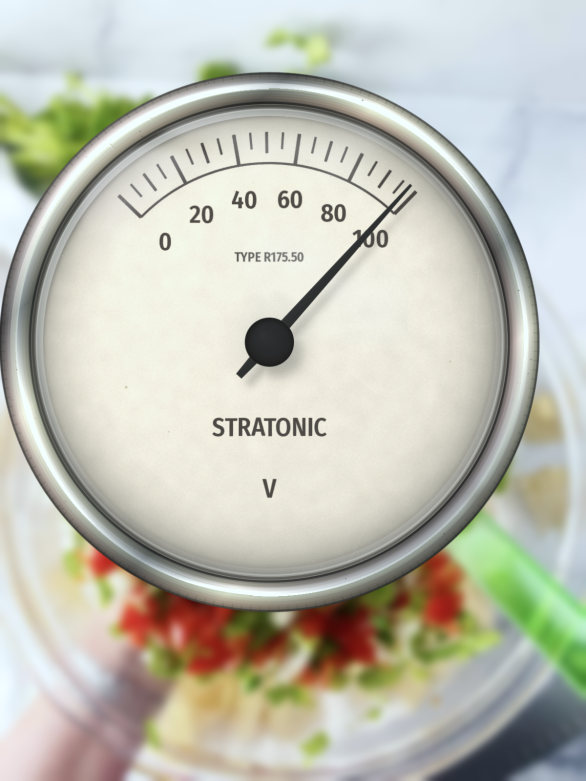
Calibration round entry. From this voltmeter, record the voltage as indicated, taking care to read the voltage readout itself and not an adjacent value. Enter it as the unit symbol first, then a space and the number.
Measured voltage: V 97.5
